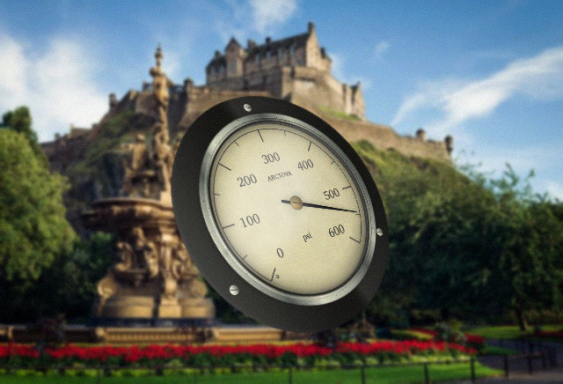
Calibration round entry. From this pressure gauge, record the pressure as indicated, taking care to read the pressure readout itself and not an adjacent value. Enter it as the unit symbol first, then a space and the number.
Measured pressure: psi 550
